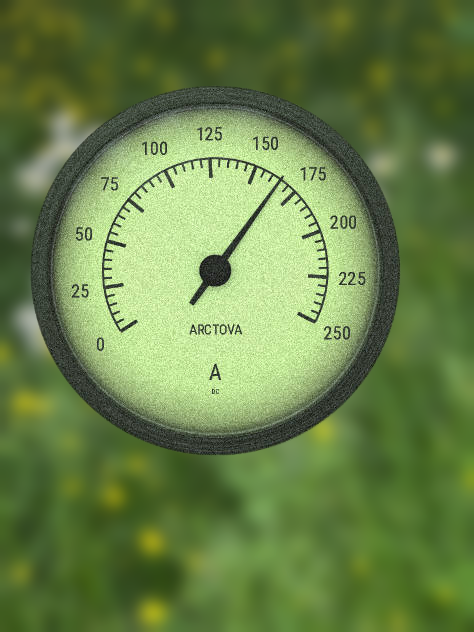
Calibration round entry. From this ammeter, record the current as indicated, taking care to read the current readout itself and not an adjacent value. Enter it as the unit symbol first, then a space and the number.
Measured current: A 165
